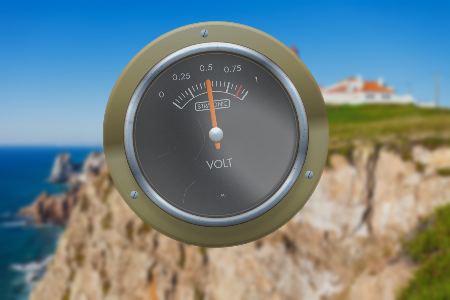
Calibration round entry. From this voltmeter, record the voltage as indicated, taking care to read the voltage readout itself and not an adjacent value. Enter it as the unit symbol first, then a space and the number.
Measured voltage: V 0.5
